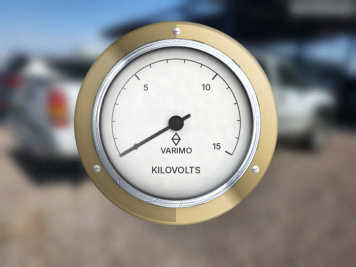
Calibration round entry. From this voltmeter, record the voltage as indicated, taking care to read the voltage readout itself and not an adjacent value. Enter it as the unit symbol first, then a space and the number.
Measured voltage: kV 0
